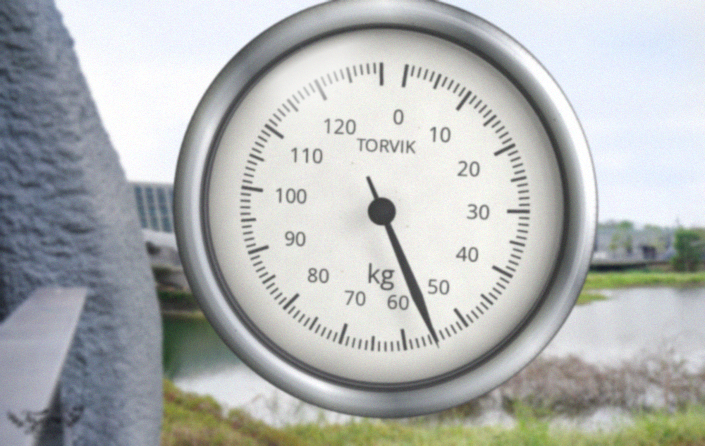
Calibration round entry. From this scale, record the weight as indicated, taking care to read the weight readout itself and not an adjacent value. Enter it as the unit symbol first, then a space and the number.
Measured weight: kg 55
